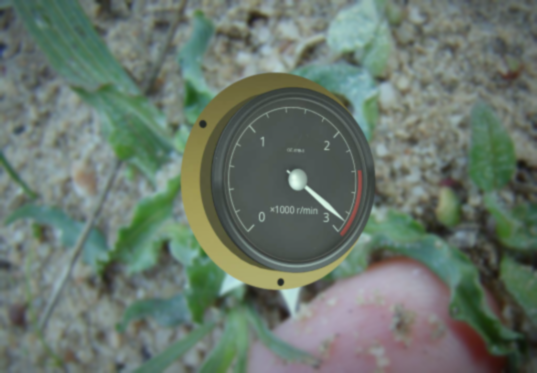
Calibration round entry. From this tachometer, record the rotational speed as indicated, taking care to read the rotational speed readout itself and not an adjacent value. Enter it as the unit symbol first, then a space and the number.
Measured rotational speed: rpm 2900
